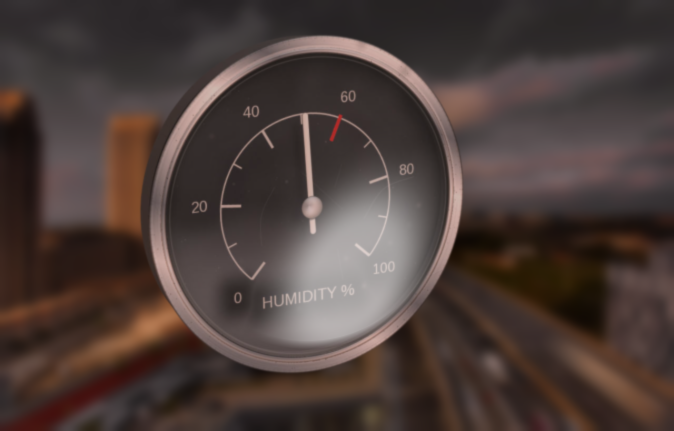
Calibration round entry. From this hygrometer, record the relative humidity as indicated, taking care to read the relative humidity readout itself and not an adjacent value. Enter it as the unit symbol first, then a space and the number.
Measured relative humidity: % 50
